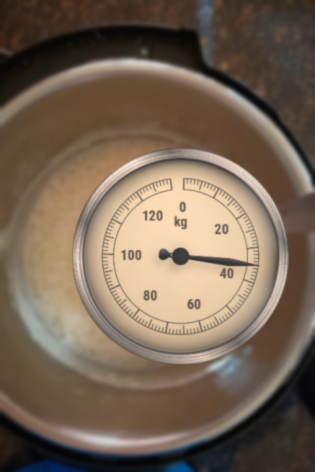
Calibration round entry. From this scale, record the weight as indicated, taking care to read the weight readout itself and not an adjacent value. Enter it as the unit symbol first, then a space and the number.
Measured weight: kg 35
